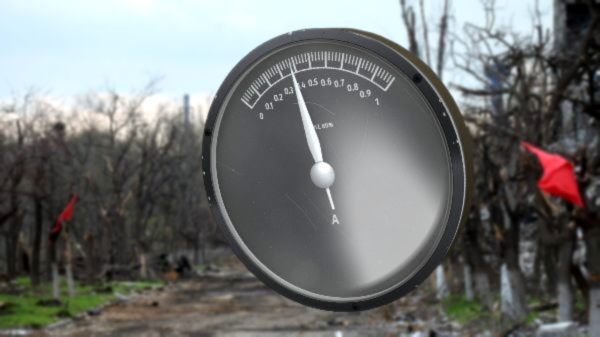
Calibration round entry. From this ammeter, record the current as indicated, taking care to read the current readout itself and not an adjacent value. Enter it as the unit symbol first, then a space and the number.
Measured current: A 0.4
